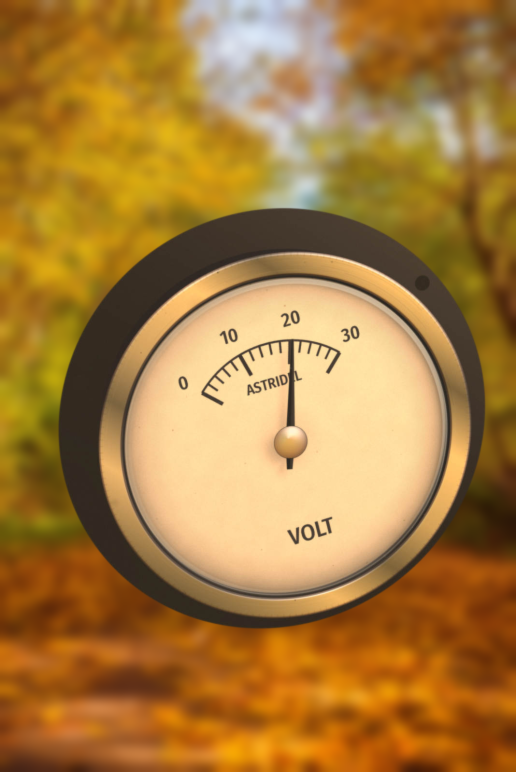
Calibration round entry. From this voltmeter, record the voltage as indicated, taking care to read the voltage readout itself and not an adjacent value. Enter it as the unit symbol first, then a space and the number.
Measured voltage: V 20
